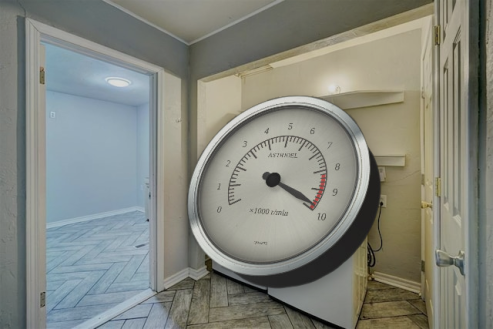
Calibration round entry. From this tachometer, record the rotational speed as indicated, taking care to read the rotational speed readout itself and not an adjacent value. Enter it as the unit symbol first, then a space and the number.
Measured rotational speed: rpm 9800
